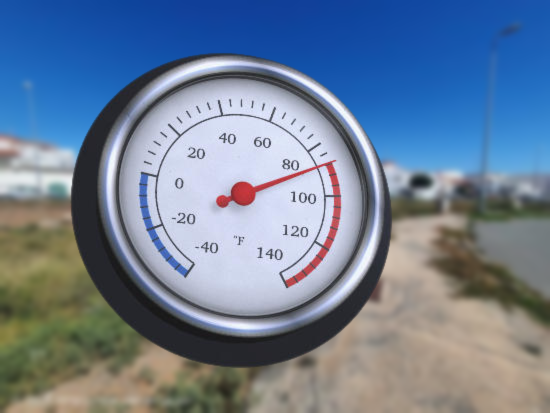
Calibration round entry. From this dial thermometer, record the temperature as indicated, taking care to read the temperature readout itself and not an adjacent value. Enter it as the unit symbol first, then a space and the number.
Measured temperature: °F 88
